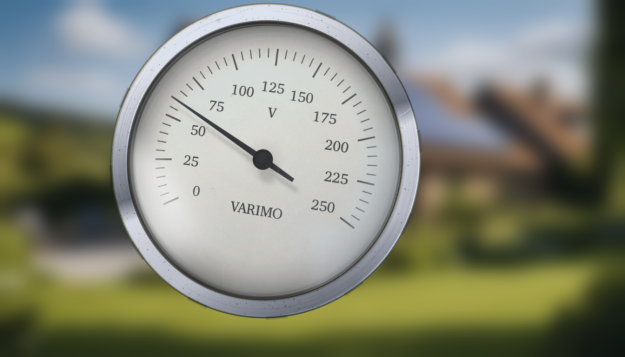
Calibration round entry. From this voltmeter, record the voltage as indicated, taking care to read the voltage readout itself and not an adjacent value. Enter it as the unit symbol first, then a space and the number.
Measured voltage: V 60
